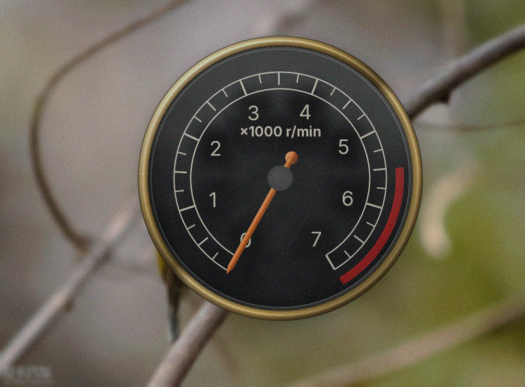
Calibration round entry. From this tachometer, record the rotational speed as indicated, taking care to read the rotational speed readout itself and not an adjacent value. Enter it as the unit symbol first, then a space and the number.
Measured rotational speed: rpm 0
